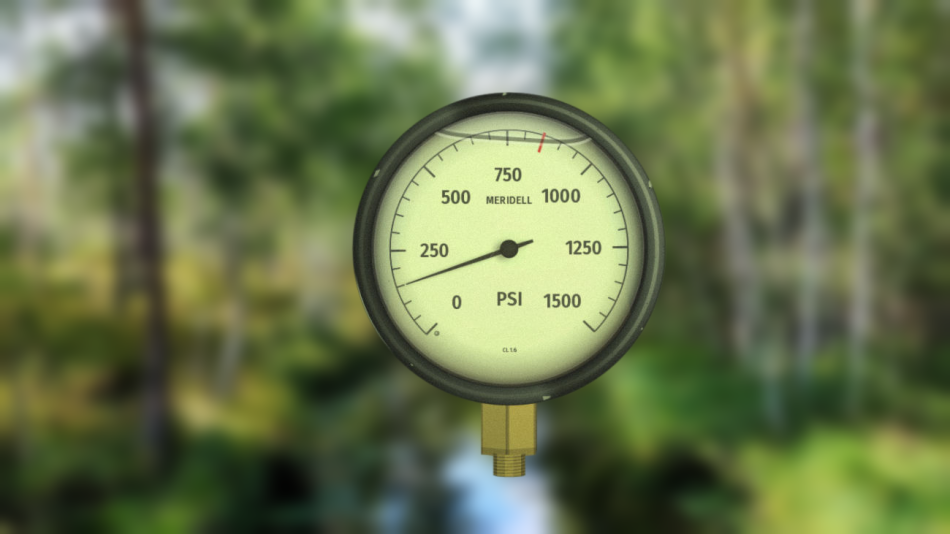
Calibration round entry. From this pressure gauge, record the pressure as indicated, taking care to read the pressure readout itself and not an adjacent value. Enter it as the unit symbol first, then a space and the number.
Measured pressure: psi 150
